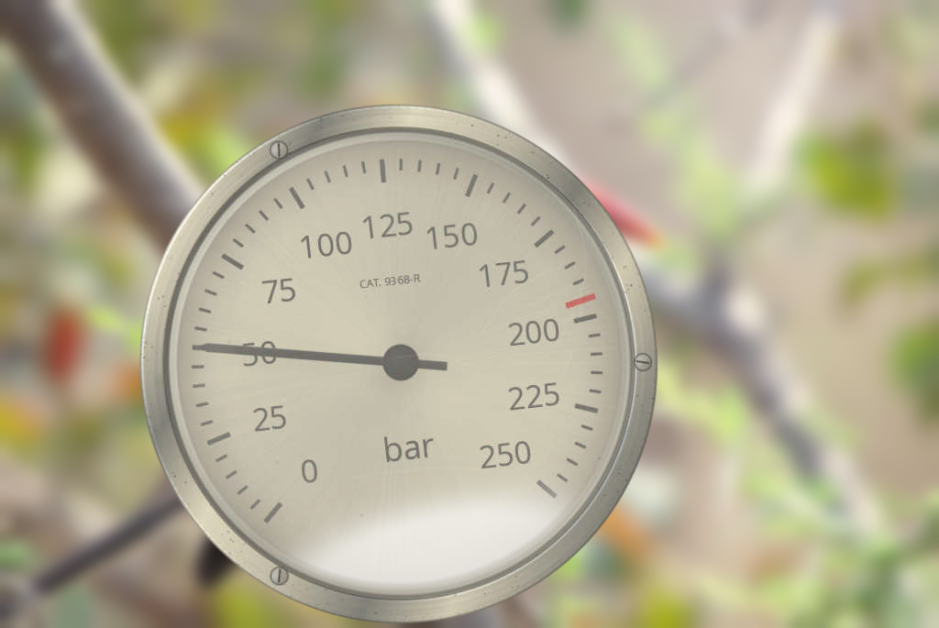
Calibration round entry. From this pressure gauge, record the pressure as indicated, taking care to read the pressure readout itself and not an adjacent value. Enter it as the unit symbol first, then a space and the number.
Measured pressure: bar 50
